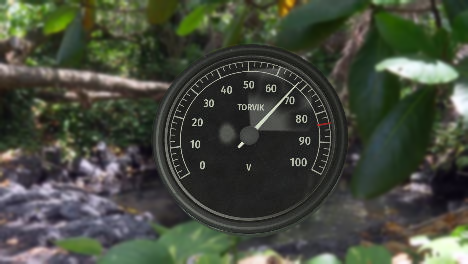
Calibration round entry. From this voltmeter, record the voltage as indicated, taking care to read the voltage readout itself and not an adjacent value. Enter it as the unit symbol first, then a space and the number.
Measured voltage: V 68
